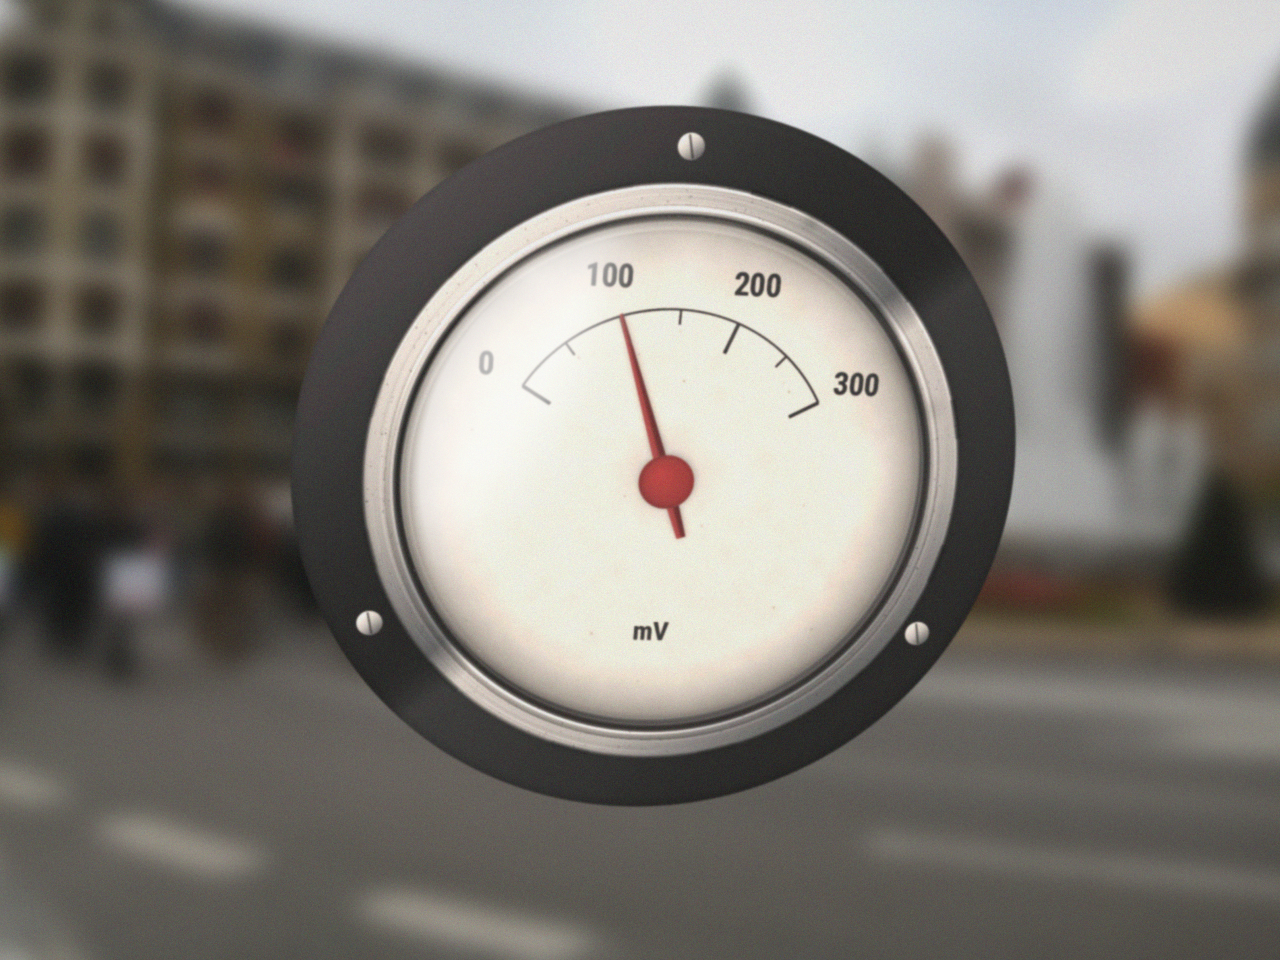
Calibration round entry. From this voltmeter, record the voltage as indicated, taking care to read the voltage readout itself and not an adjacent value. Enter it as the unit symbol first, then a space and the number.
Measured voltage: mV 100
